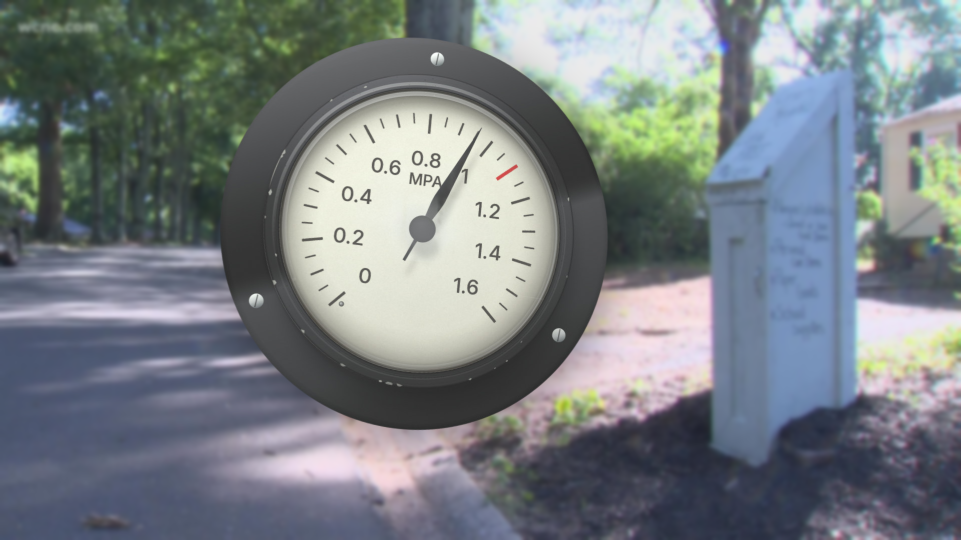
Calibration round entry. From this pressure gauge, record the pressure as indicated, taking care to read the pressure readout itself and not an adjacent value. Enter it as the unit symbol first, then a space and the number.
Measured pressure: MPa 0.95
